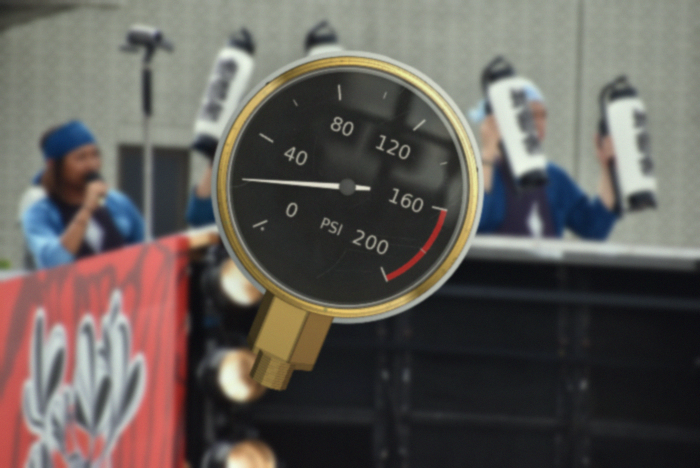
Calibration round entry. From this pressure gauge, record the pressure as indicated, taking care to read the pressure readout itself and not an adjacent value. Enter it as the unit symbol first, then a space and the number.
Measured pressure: psi 20
